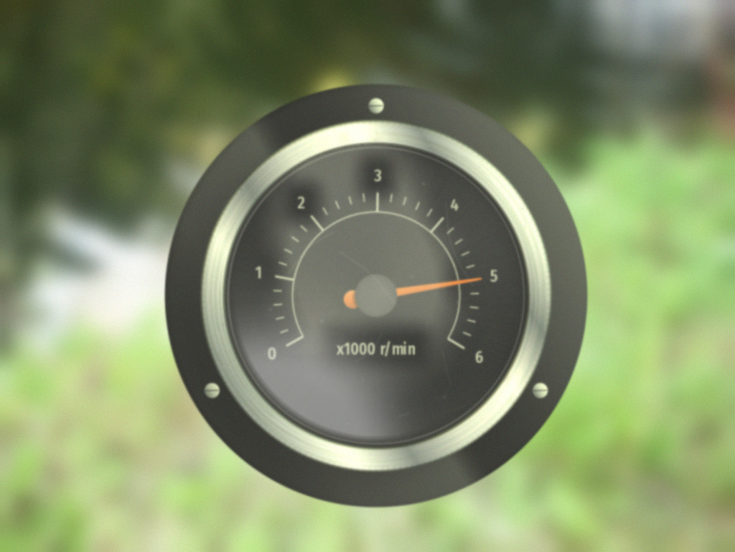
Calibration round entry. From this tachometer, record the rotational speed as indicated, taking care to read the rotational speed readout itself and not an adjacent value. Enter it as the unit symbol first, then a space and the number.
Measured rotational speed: rpm 5000
